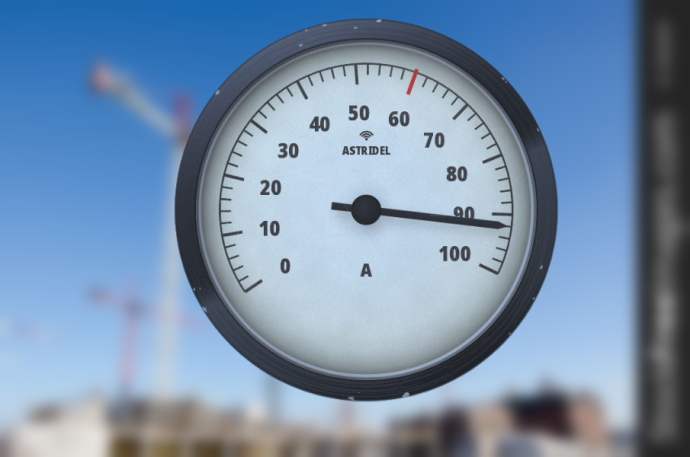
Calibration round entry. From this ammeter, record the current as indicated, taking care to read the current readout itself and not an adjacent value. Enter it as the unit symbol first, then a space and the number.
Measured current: A 92
